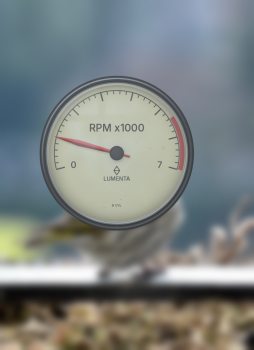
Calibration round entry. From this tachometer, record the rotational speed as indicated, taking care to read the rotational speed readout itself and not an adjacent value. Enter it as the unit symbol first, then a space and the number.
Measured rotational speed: rpm 1000
